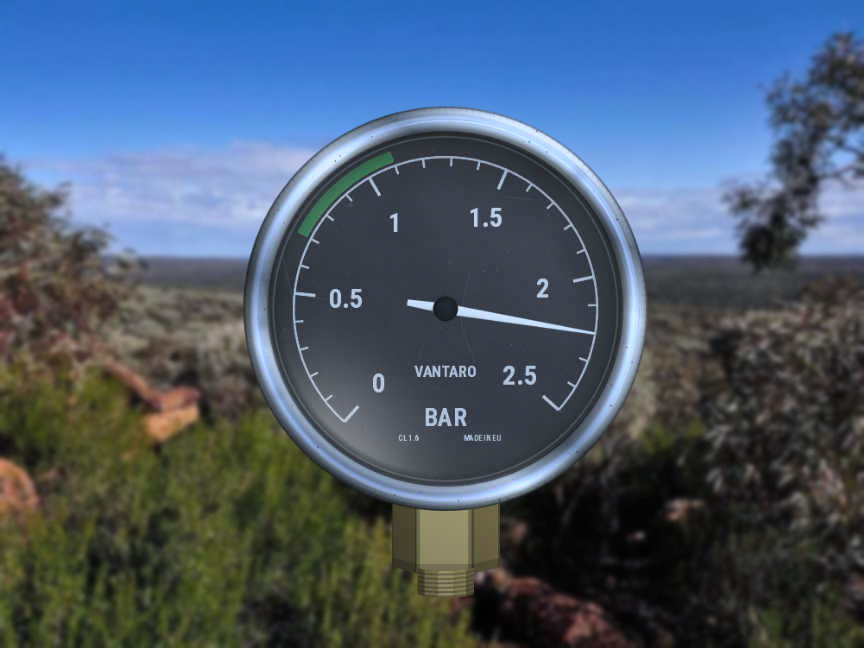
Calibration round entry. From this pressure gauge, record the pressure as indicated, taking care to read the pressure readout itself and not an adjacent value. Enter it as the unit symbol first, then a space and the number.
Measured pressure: bar 2.2
